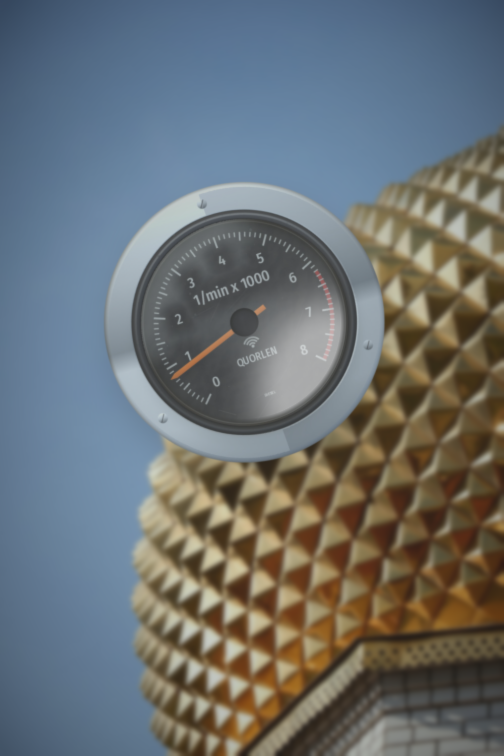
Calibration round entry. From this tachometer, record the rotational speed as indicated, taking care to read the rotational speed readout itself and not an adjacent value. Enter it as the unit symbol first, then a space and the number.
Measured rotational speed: rpm 800
